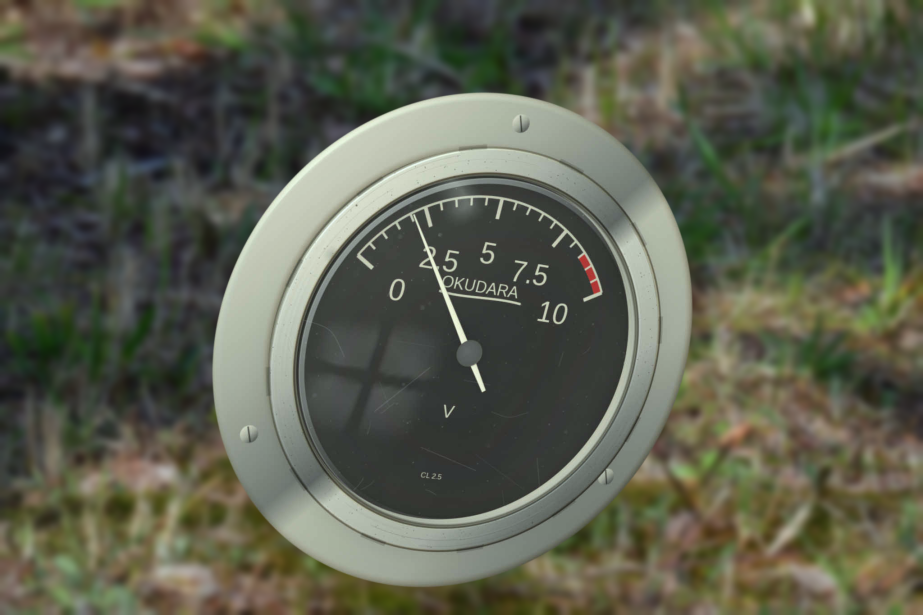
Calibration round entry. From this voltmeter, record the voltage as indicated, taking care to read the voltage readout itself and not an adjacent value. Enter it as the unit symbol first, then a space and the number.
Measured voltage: V 2
